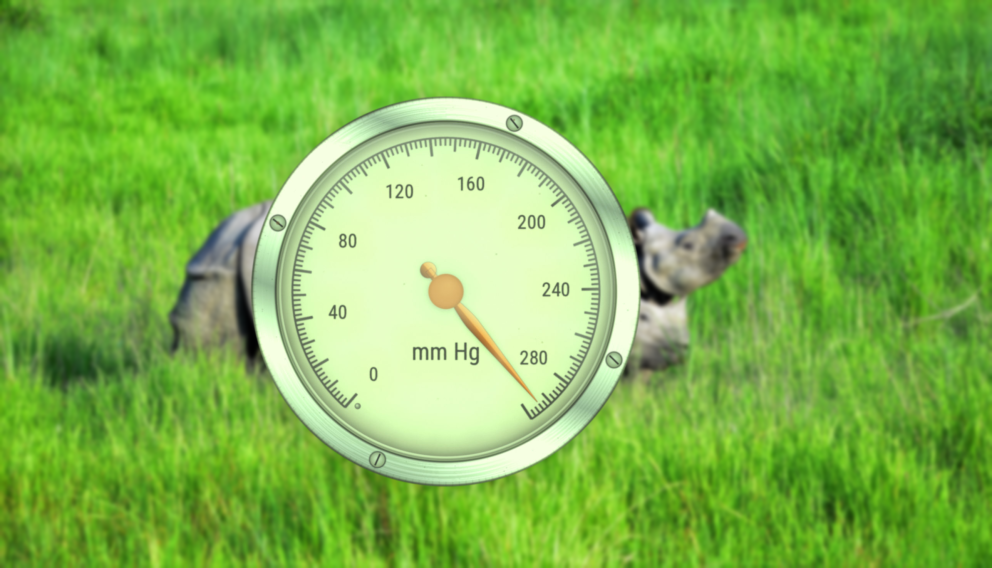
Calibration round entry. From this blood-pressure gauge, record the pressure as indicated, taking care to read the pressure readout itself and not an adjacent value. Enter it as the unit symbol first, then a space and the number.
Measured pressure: mmHg 294
